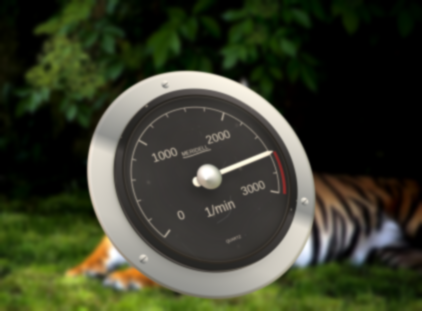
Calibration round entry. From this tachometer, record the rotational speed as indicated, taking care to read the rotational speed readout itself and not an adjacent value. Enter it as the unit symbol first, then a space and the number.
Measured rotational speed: rpm 2600
